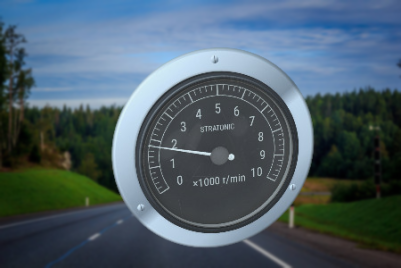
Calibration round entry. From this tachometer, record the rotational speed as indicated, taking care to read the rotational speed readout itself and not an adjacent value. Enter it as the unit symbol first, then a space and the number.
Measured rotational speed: rpm 1800
